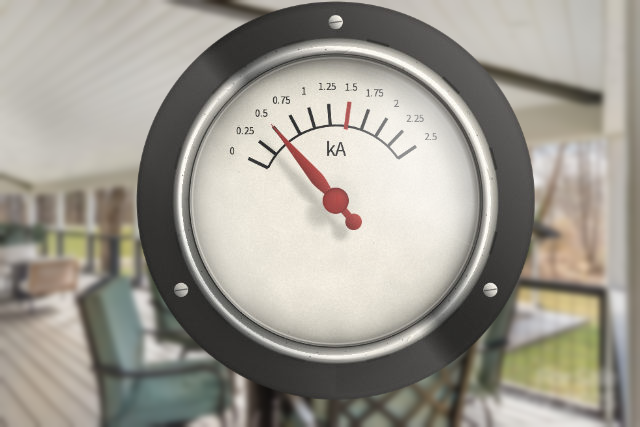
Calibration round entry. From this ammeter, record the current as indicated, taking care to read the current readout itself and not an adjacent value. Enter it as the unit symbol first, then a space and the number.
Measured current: kA 0.5
